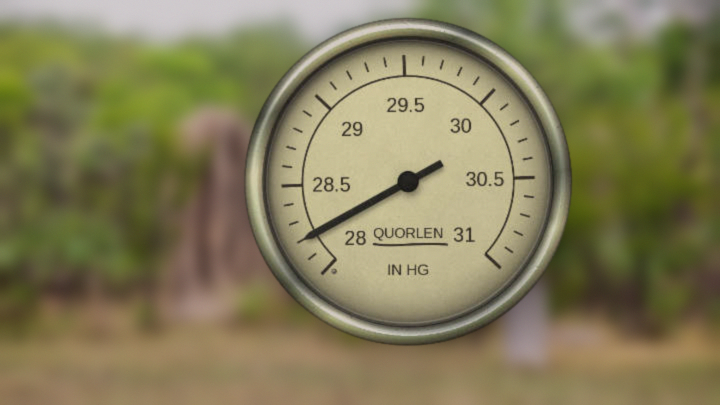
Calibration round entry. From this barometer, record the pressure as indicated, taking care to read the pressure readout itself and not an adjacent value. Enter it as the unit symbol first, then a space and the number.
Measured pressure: inHg 28.2
